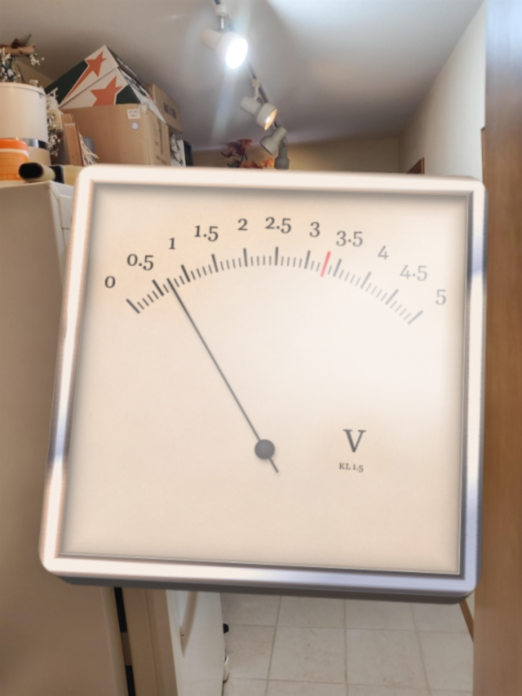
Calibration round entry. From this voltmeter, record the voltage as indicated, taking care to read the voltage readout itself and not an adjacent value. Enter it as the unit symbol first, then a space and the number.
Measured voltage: V 0.7
